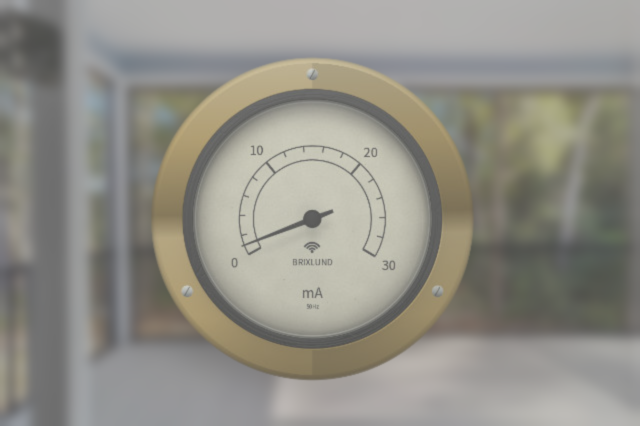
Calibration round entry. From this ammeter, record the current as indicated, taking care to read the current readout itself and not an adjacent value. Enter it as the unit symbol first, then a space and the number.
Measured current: mA 1
